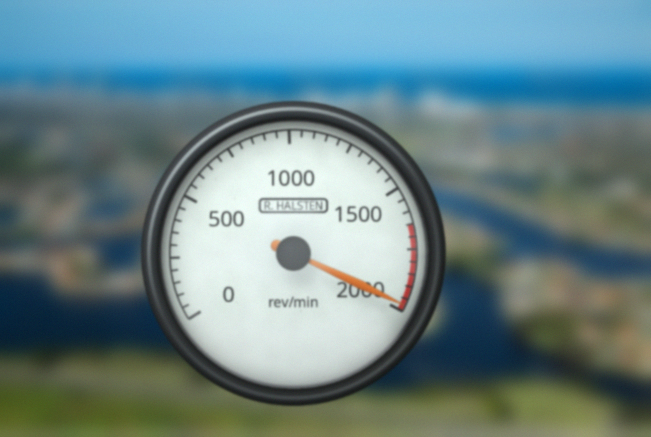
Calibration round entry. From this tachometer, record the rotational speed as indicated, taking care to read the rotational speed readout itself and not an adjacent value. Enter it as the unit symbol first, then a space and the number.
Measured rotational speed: rpm 1975
